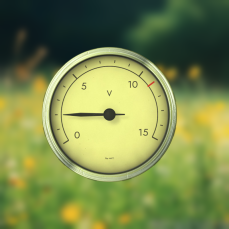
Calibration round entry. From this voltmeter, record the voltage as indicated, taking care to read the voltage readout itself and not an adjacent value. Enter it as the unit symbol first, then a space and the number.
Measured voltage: V 2
